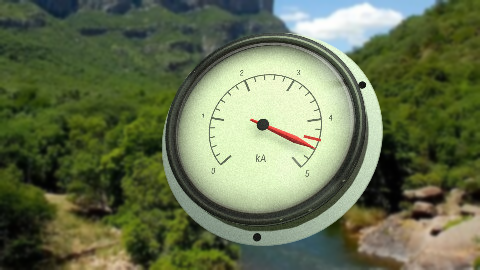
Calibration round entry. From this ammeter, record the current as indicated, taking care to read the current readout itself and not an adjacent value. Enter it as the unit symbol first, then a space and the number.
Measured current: kA 4.6
